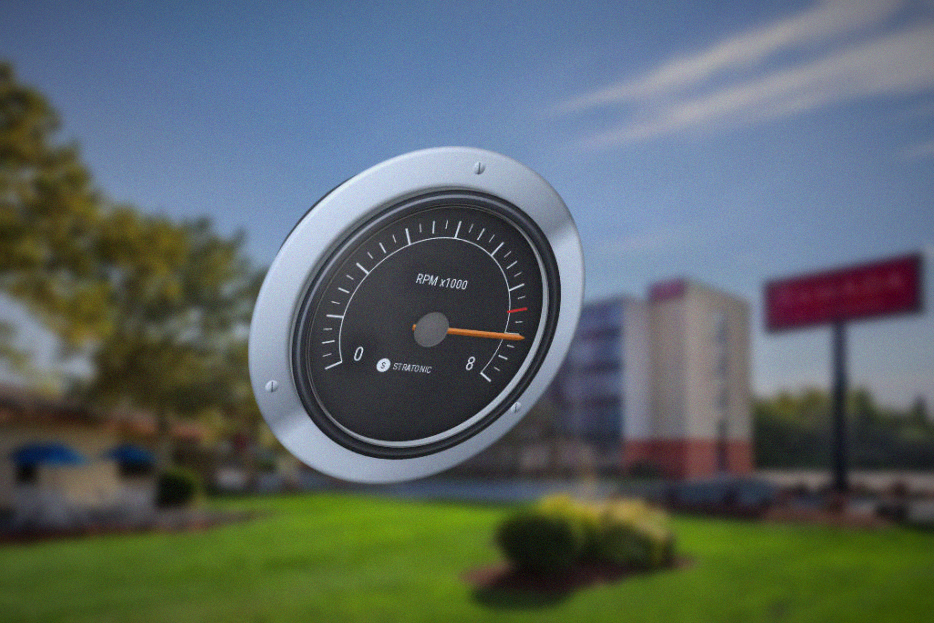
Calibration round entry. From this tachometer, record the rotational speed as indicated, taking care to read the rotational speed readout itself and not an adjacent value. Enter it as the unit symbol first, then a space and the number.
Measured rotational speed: rpm 7000
